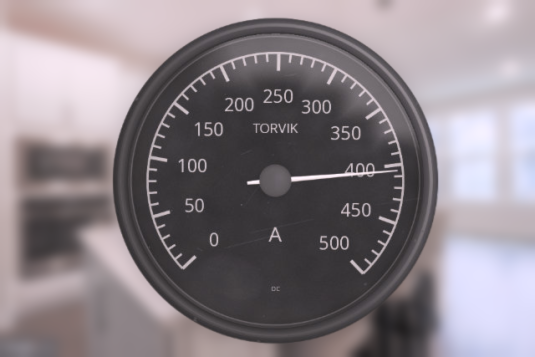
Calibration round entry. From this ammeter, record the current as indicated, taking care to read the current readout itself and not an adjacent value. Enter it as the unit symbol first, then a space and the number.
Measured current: A 405
